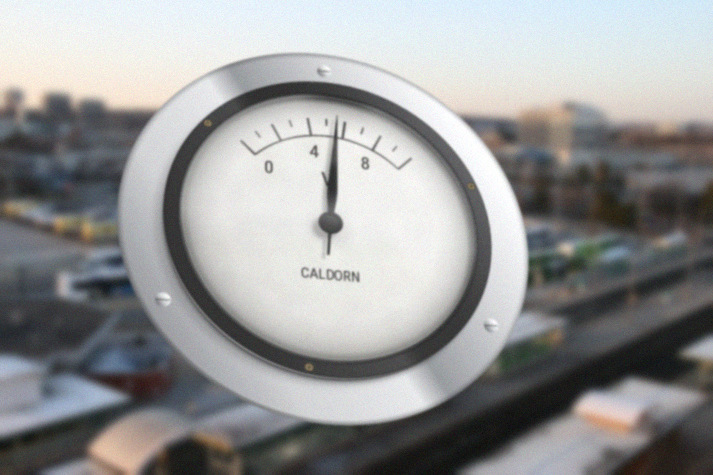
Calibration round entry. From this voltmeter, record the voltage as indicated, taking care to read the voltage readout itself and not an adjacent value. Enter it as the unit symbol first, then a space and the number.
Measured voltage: V 5.5
